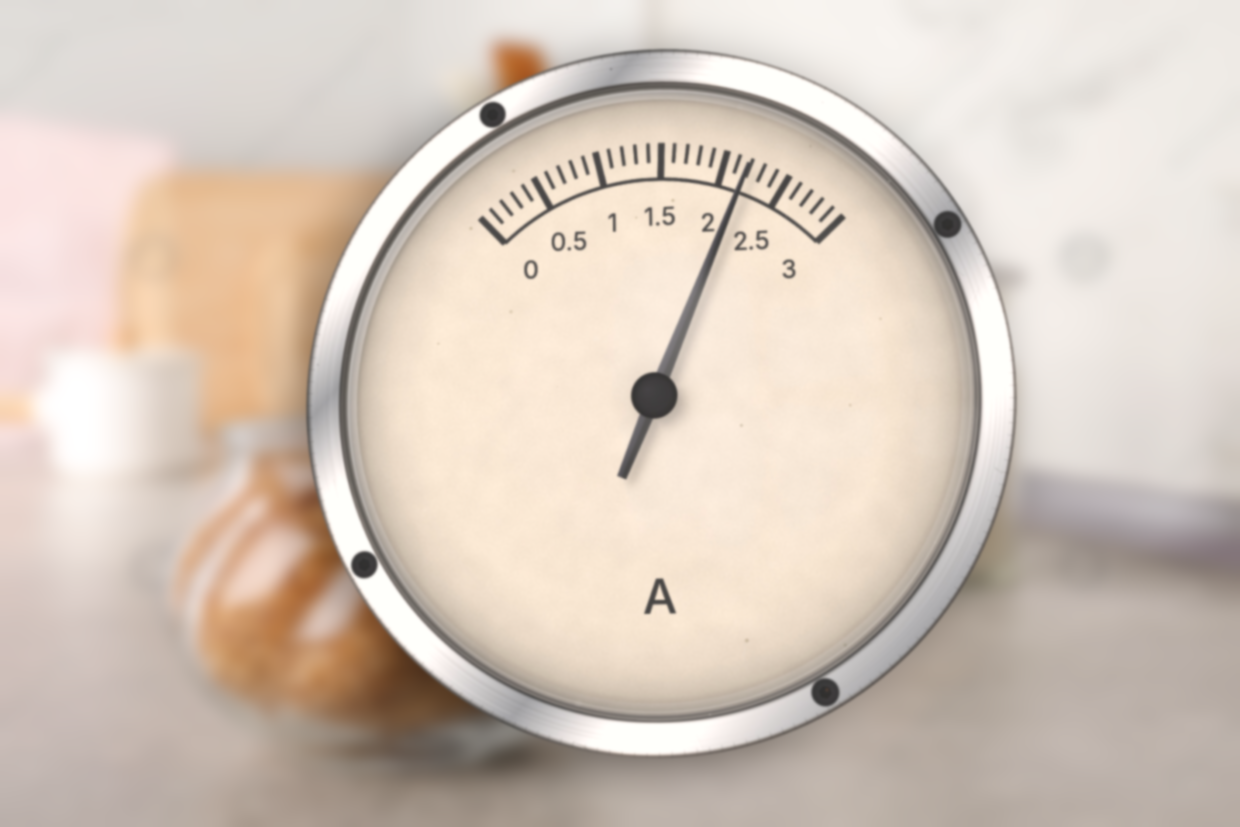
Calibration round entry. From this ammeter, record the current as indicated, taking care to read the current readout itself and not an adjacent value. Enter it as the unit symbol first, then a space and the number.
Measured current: A 2.2
